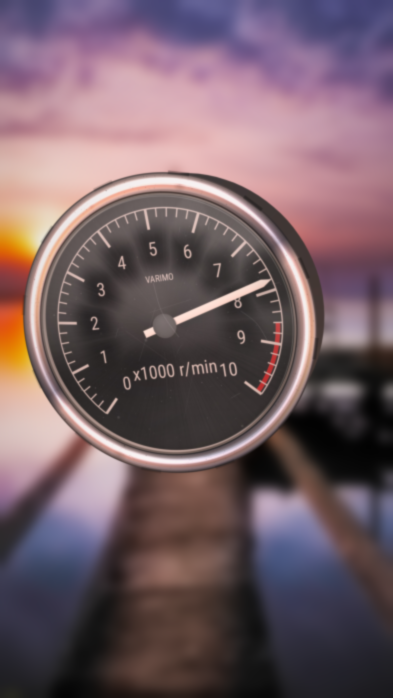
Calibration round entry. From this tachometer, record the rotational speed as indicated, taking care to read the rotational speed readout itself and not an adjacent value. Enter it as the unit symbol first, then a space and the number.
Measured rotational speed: rpm 7800
